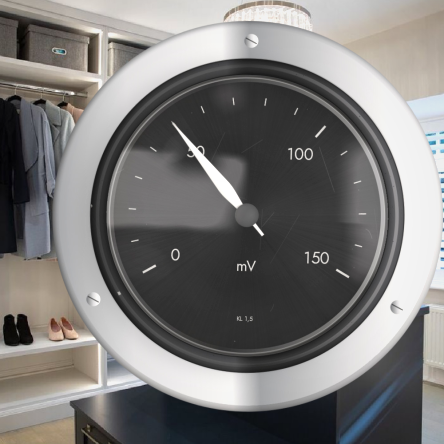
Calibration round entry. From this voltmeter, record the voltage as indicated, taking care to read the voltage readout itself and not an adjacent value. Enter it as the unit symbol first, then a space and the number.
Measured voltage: mV 50
